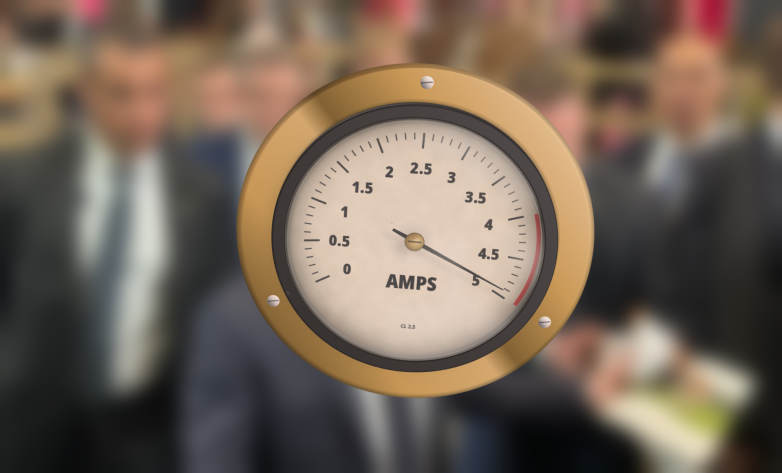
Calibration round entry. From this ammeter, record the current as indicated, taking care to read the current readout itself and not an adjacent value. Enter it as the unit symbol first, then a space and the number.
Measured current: A 4.9
